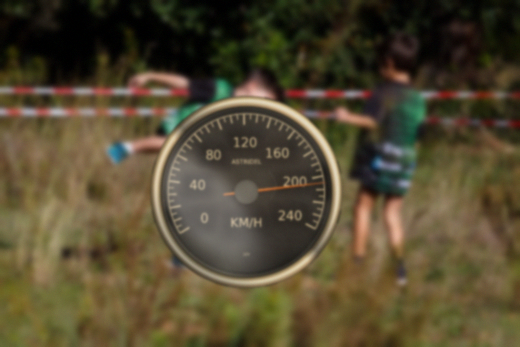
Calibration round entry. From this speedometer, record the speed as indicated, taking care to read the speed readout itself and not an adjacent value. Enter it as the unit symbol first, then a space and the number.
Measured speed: km/h 205
